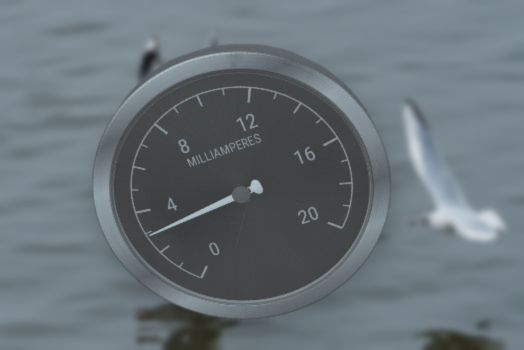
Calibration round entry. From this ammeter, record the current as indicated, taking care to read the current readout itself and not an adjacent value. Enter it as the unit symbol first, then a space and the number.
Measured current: mA 3
